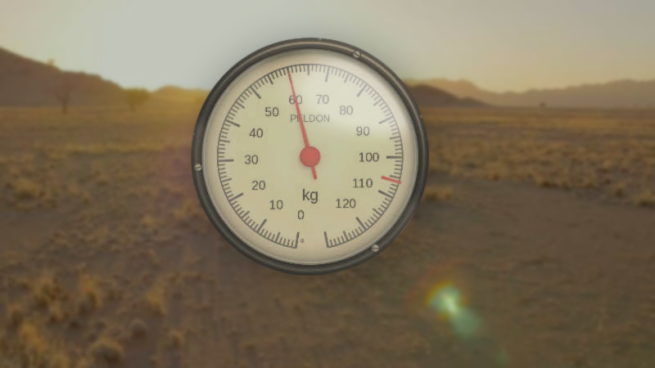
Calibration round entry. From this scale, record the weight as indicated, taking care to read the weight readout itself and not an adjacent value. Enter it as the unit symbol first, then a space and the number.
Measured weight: kg 60
